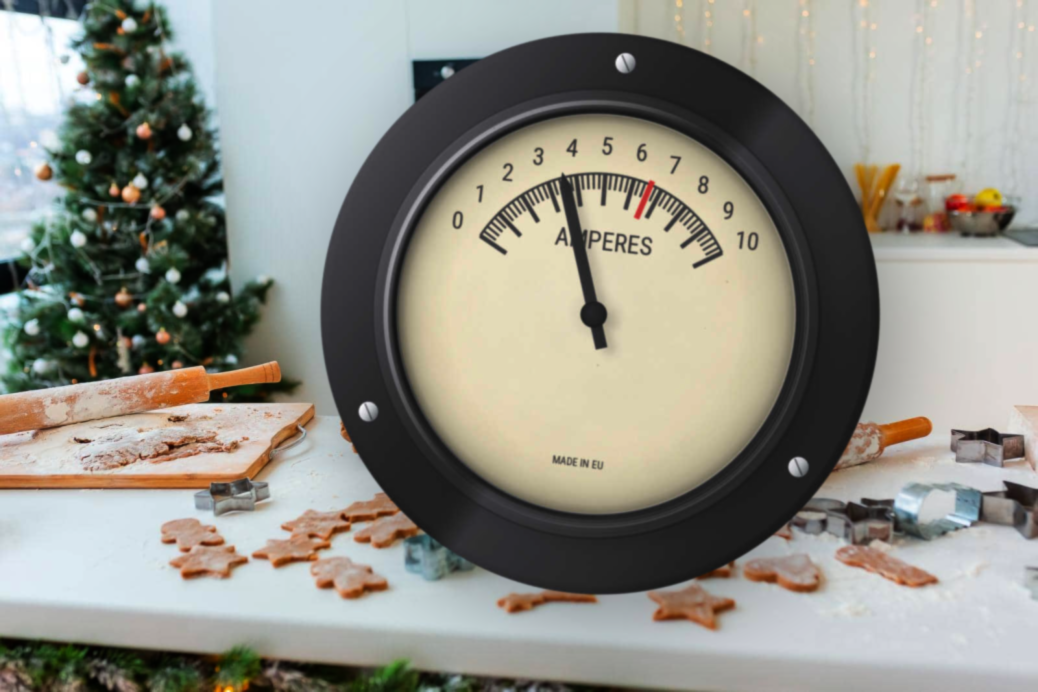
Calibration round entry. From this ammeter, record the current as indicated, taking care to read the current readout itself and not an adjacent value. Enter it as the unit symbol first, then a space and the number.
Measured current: A 3.6
